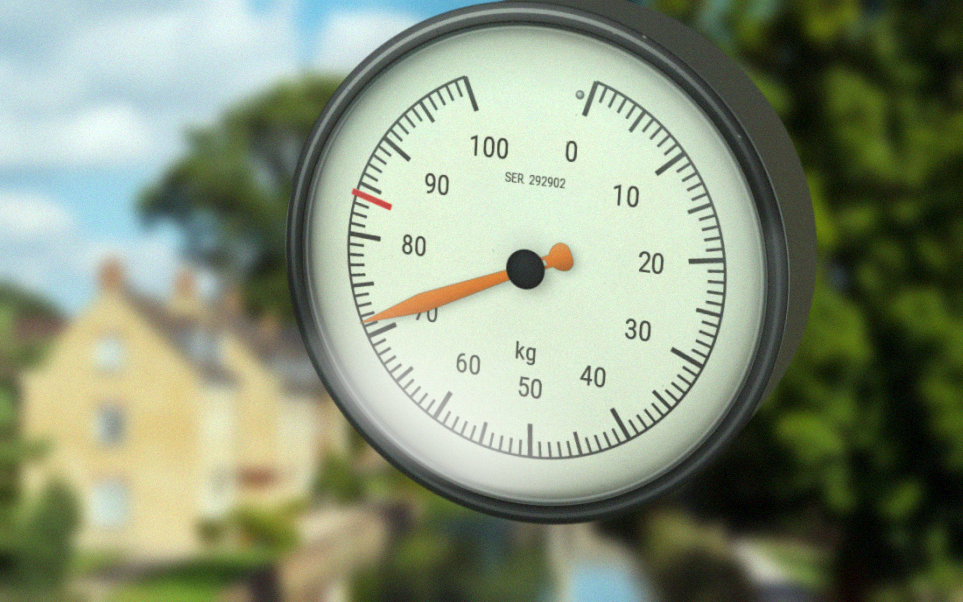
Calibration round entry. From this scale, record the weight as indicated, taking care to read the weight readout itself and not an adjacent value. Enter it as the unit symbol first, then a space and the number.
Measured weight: kg 71.5
